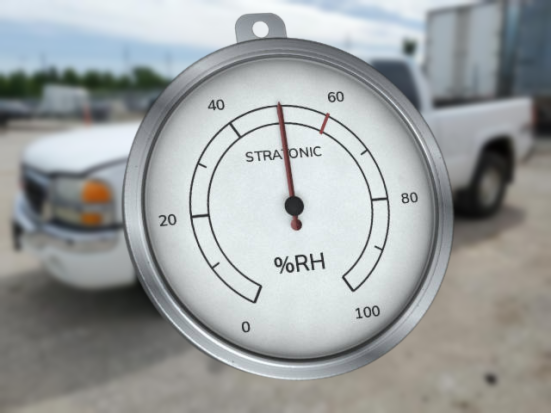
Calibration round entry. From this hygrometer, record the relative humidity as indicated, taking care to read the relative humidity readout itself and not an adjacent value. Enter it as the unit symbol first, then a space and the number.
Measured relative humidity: % 50
